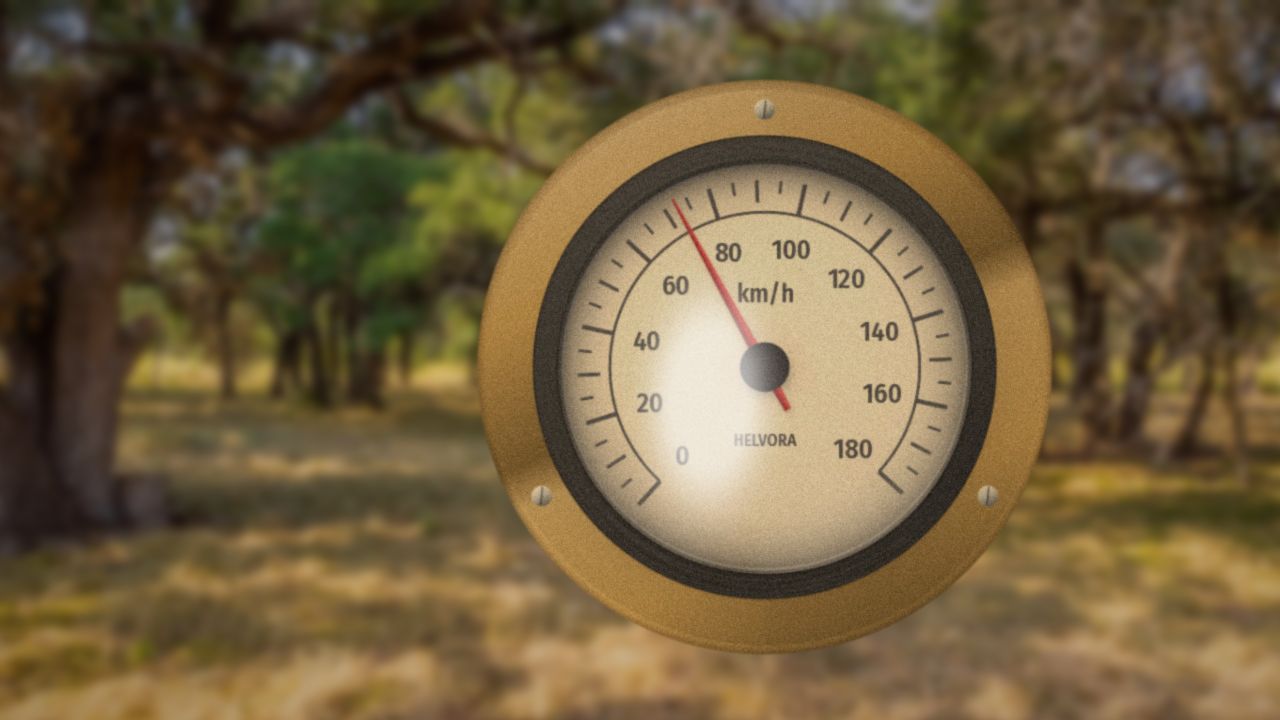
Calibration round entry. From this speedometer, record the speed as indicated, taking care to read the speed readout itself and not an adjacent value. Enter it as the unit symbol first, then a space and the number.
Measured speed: km/h 72.5
